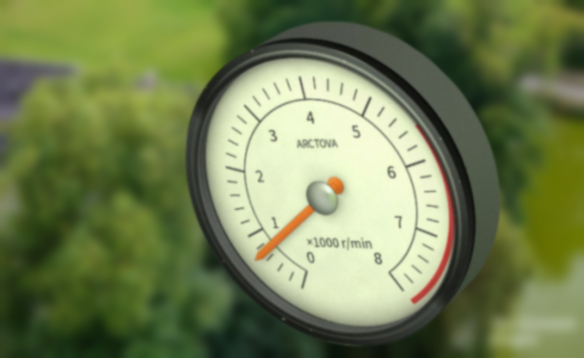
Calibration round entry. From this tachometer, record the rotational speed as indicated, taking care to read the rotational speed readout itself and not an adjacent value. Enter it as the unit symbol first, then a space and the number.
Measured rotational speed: rpm 700
